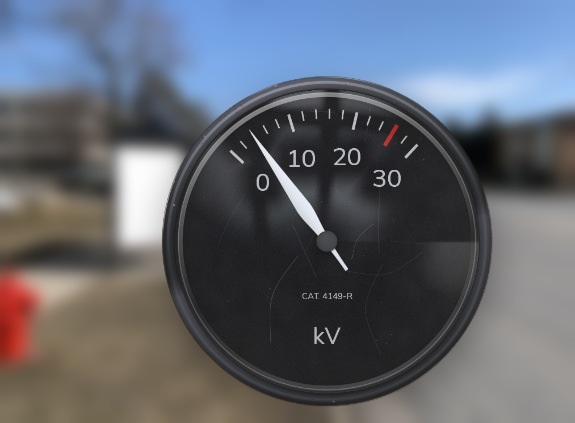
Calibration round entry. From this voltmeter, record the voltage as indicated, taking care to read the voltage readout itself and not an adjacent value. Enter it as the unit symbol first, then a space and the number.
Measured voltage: kV 4
